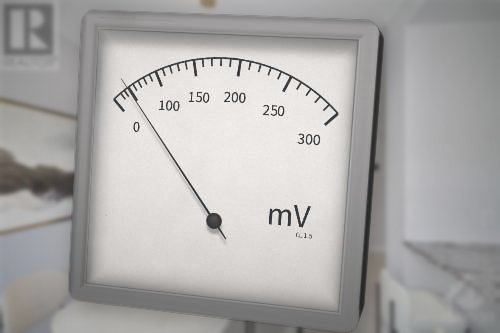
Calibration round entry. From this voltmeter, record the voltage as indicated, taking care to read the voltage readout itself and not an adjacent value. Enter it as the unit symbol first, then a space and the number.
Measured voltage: mV 50
